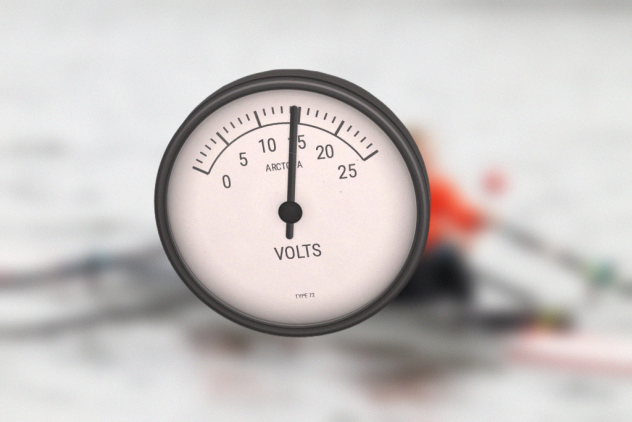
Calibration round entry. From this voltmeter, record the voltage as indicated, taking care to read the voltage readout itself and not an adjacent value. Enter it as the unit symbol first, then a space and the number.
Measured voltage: V 14.5
